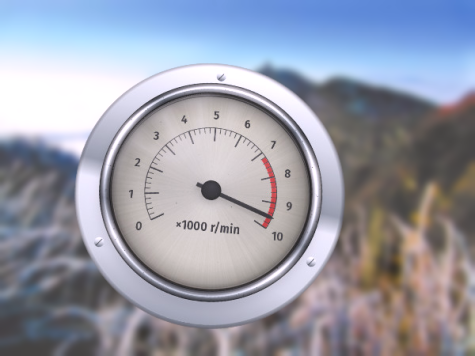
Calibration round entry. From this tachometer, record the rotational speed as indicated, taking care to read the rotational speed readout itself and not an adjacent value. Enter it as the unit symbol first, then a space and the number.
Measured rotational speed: rpm 9600
